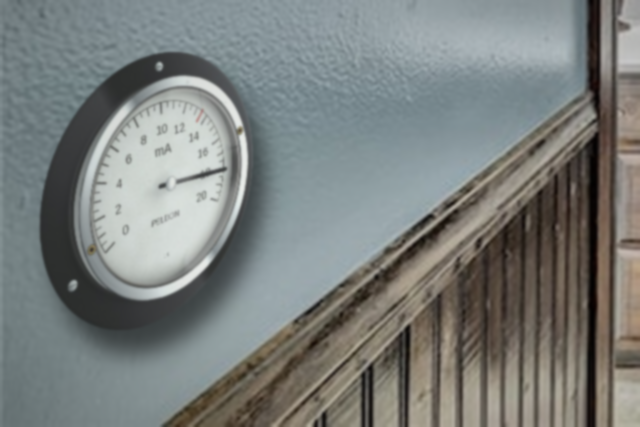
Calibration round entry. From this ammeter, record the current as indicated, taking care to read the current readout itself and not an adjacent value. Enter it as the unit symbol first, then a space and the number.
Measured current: mA 18
